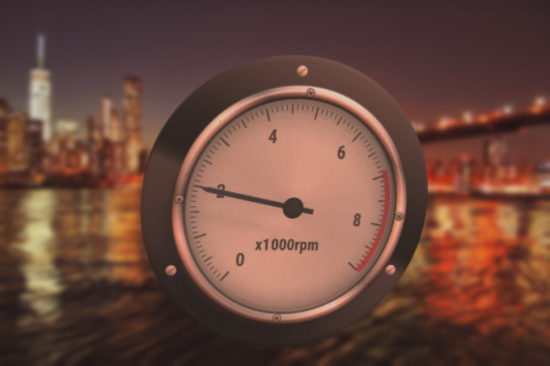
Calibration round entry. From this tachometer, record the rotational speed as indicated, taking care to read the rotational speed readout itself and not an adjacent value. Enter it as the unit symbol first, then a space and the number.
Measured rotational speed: rpm 2000
